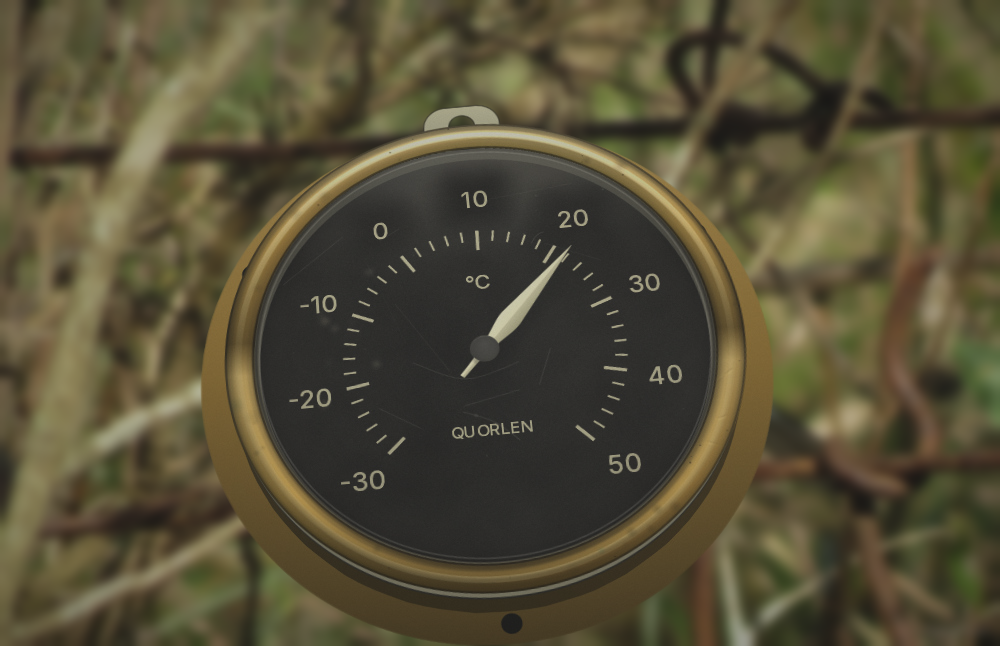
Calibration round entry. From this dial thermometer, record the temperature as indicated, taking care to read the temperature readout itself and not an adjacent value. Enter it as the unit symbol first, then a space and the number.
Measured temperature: °C 22
